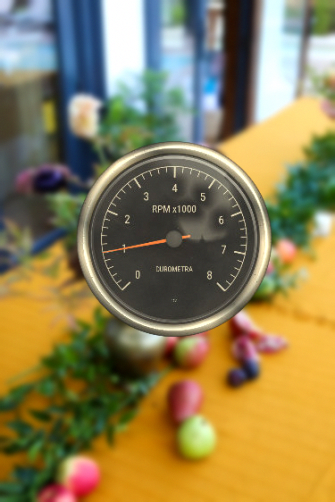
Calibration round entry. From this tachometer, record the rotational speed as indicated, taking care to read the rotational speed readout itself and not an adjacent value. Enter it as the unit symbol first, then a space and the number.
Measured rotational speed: rpm 1000
